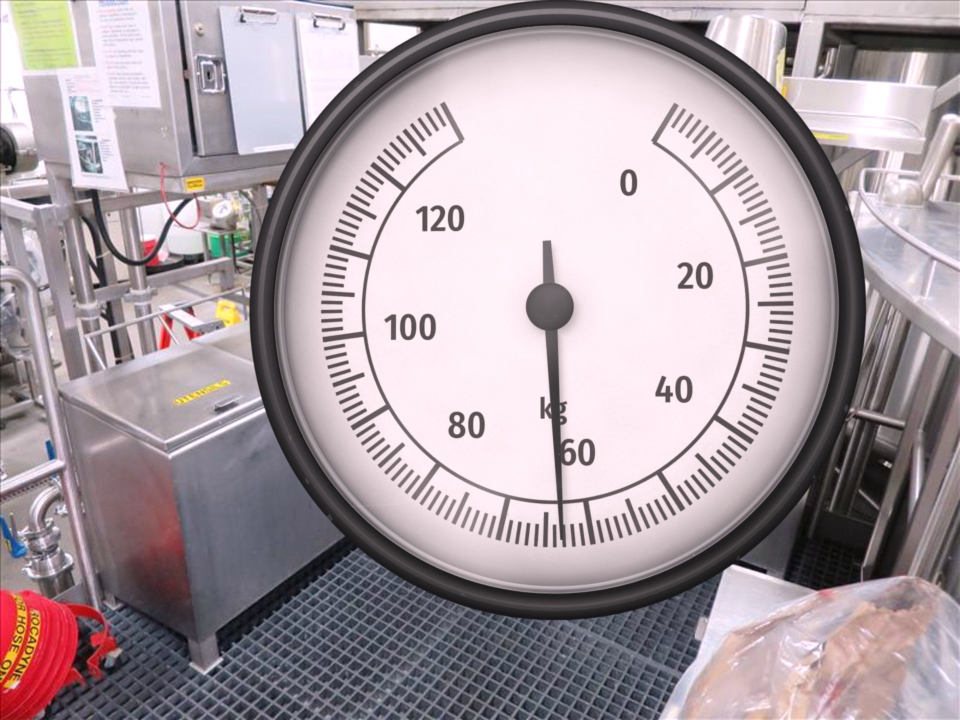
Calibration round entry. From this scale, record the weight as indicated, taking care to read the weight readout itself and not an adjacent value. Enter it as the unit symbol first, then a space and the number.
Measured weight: kg 63
